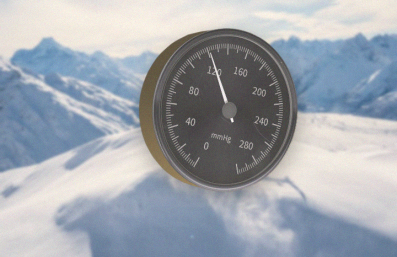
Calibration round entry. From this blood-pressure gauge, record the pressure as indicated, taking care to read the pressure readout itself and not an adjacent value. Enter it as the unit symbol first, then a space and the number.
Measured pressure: mmHg 120
